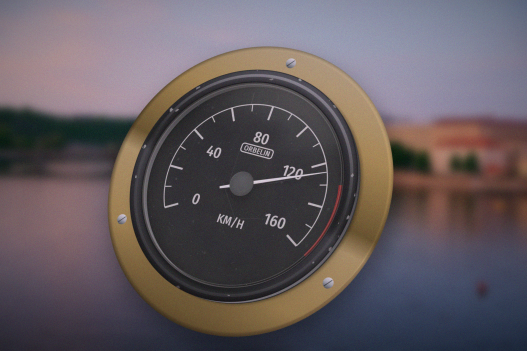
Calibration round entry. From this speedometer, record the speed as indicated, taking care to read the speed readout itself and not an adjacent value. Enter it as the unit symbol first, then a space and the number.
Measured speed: km/h 125
